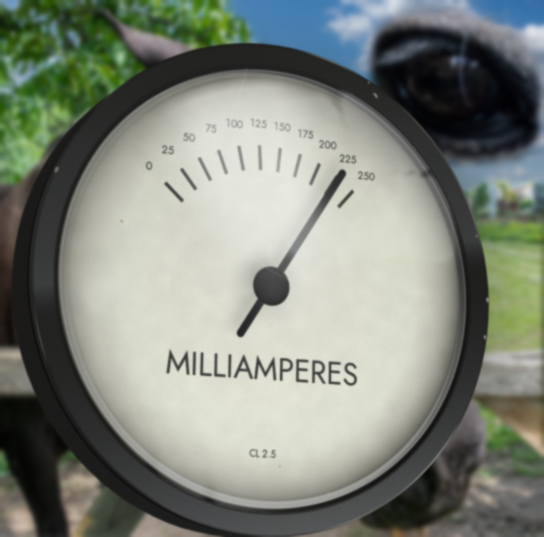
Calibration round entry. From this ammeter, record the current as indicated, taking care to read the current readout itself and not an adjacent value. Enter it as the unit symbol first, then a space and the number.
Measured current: mA 225
